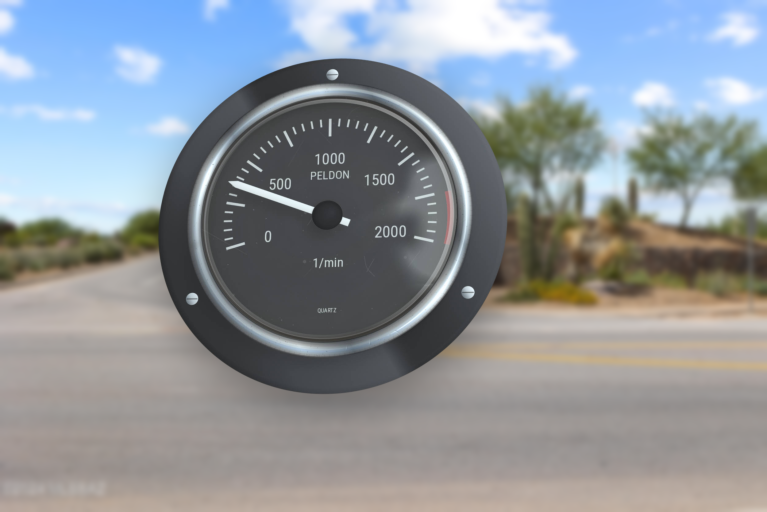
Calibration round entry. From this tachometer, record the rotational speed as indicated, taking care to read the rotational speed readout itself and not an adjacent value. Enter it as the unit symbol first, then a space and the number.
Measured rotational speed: rpm 350
